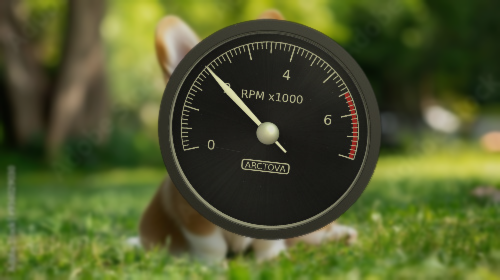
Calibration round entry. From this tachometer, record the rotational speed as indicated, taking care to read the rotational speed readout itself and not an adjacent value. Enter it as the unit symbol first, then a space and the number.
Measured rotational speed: rpm 2000
